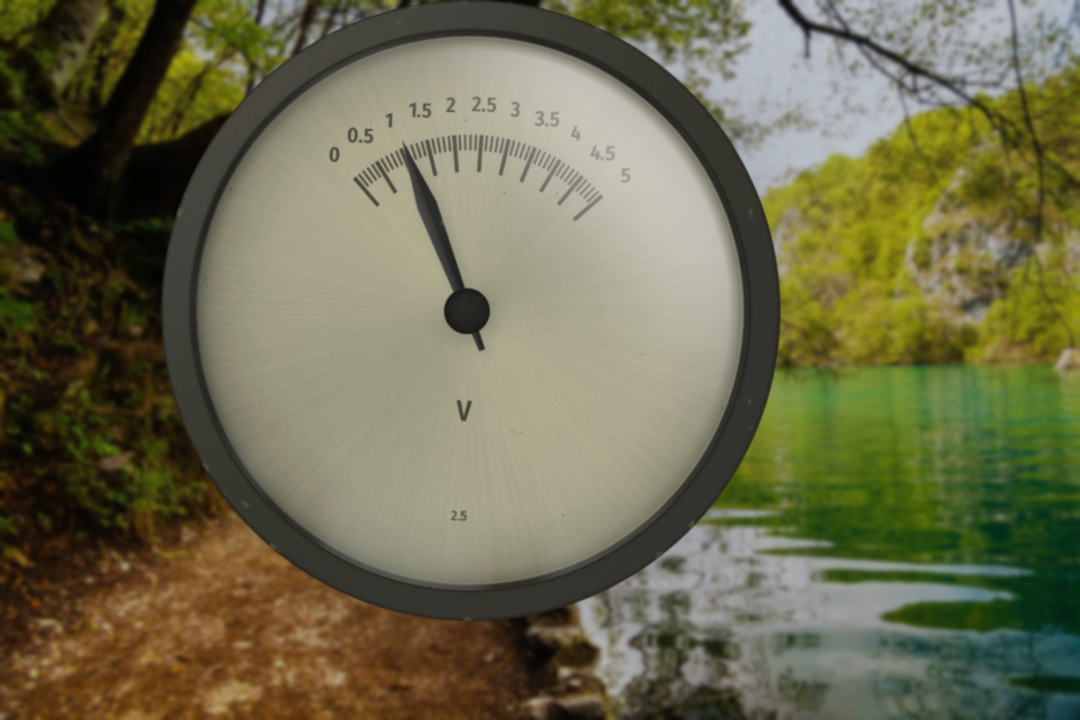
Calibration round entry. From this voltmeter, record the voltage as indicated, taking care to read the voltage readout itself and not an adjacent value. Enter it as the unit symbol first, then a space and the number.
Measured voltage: V 1.1
